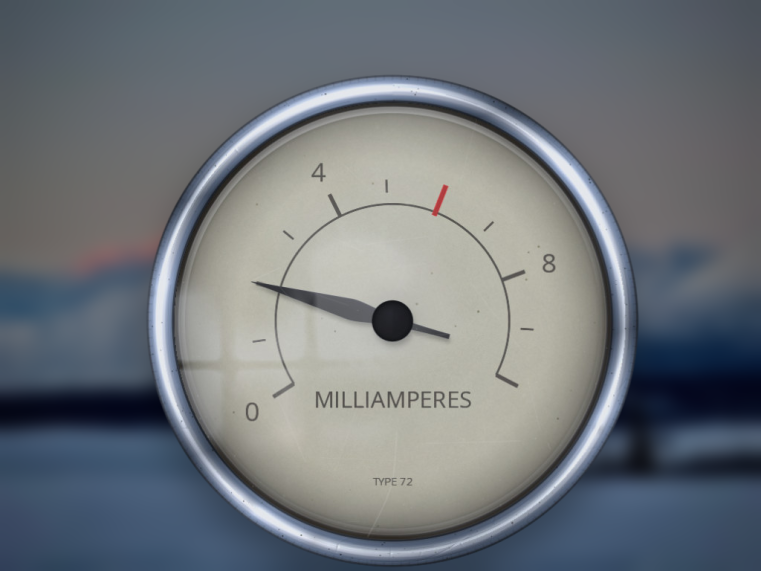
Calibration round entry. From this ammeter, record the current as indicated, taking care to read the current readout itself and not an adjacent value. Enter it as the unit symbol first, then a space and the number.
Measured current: mA 2
